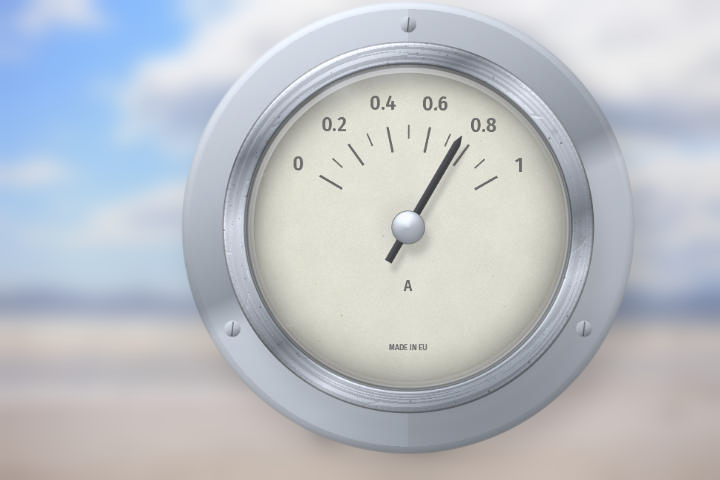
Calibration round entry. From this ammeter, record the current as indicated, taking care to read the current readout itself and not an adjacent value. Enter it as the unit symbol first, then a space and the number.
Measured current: A 0.75
